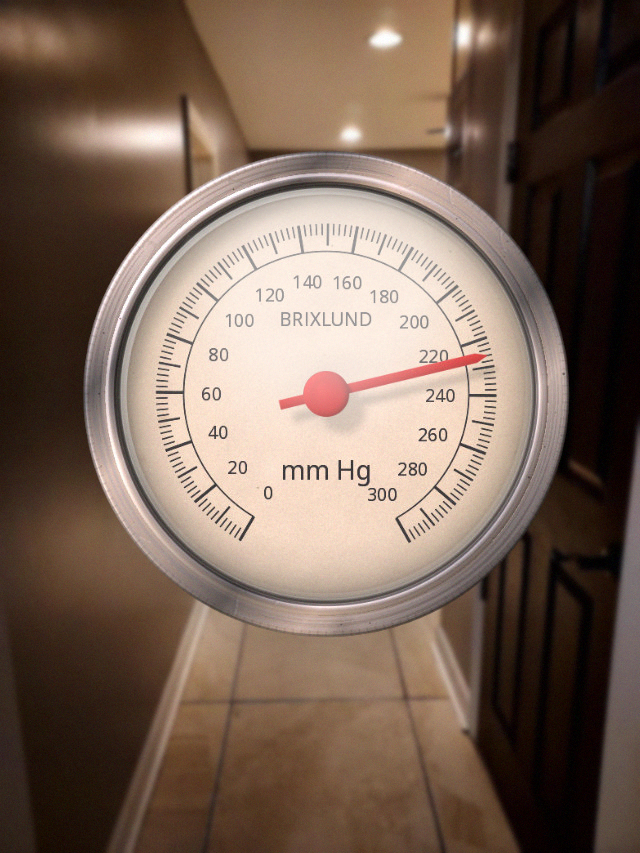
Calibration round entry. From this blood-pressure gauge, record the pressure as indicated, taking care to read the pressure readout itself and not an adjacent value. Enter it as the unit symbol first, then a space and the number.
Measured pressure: mmHg 226
